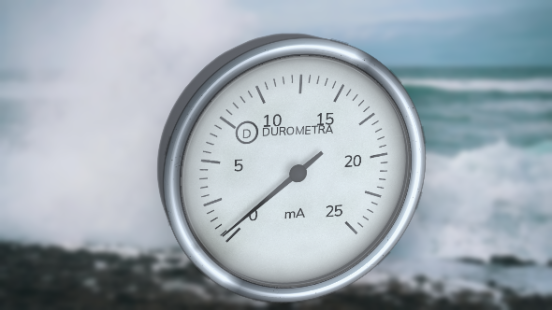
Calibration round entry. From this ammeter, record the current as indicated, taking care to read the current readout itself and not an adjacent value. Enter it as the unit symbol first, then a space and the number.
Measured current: mA 0.5
